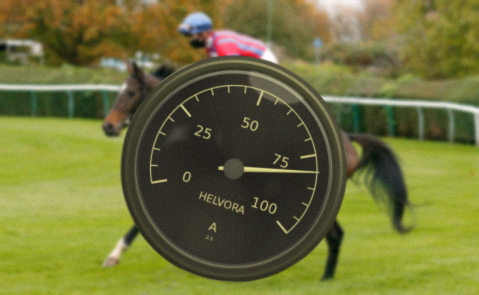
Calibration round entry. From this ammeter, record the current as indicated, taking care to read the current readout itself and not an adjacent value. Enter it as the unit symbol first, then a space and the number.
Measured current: A 80
